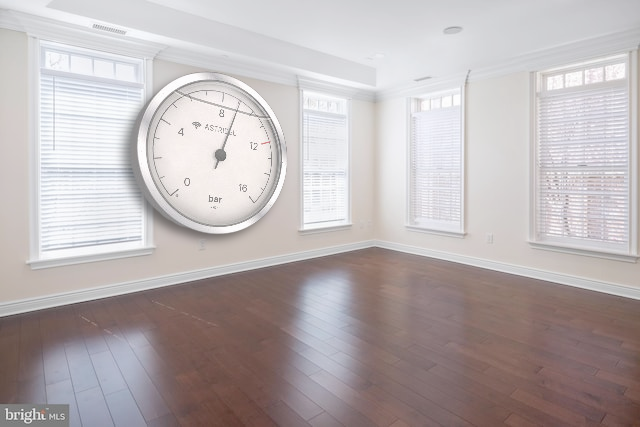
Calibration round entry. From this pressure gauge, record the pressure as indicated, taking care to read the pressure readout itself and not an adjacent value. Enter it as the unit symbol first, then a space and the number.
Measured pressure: bar 9
